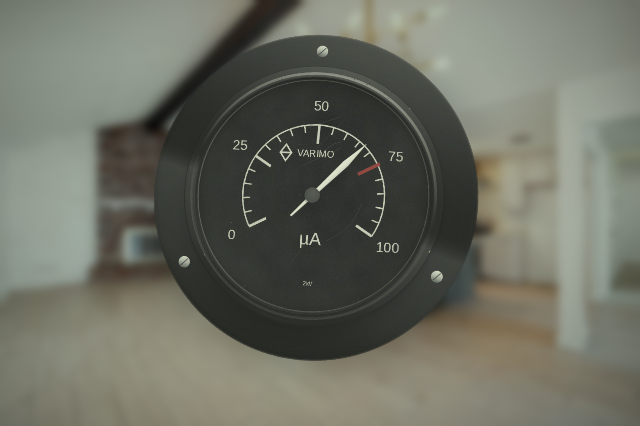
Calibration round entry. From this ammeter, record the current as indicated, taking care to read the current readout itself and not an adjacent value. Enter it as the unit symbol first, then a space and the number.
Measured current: µA 67.5
